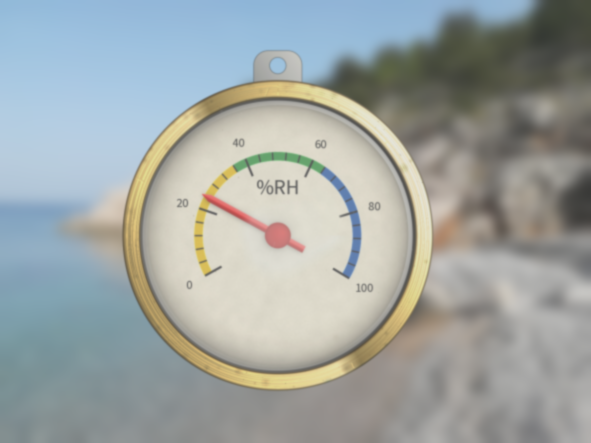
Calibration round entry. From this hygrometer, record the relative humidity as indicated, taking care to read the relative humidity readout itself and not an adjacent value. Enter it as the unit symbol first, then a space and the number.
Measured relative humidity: % 24
